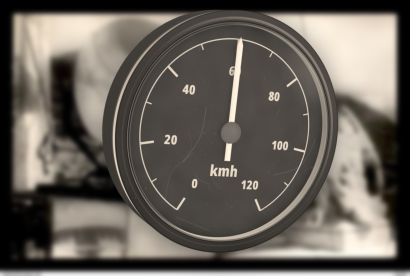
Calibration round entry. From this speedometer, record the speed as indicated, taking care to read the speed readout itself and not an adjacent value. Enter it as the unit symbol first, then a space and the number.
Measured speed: km/h 60
